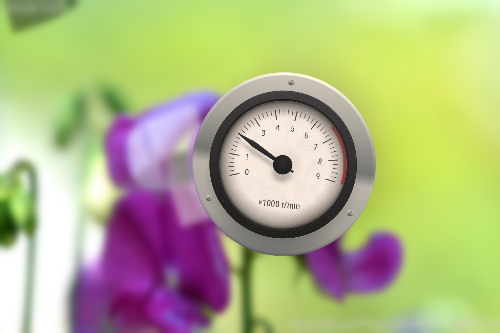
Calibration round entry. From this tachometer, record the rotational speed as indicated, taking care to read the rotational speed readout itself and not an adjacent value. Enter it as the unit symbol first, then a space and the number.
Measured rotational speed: rpm 2000
